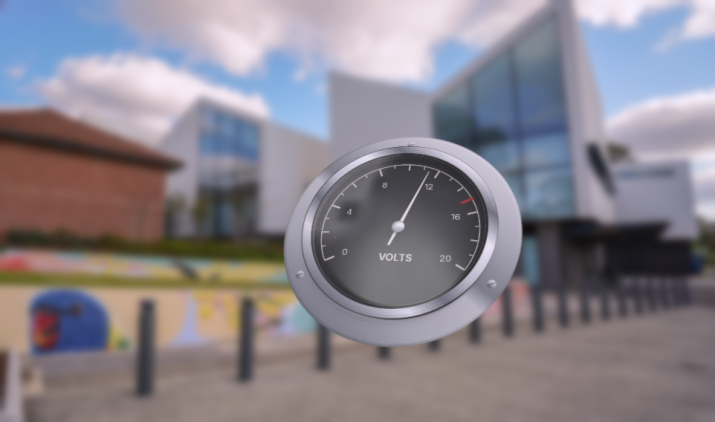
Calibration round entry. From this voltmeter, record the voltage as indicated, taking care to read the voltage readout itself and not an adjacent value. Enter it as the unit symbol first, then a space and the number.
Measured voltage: V 11.5
